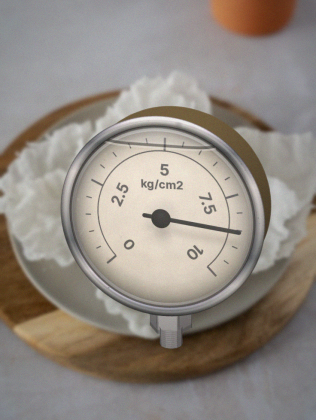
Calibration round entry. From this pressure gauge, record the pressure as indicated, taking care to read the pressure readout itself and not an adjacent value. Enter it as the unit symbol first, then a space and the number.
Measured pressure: kg/cm² 8.5
